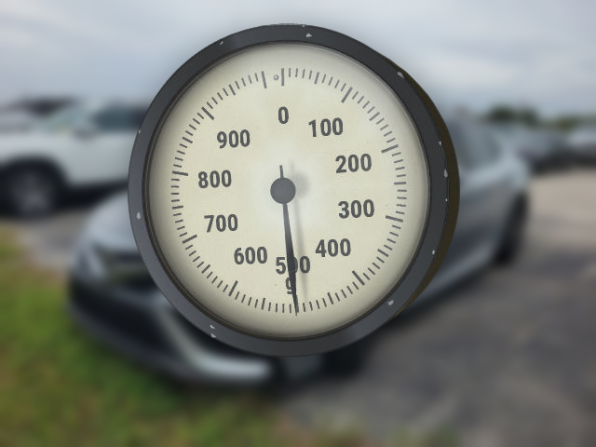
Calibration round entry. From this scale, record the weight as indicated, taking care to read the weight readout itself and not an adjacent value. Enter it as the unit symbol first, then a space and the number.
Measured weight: g 500
